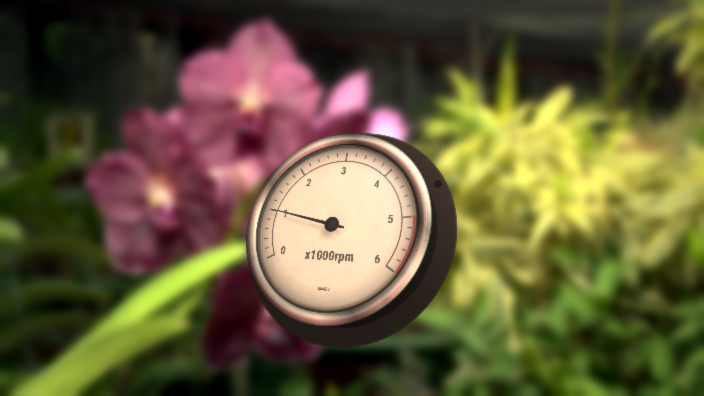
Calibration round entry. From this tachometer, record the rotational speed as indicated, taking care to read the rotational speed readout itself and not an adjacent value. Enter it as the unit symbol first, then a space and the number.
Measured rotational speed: rpm 1000
